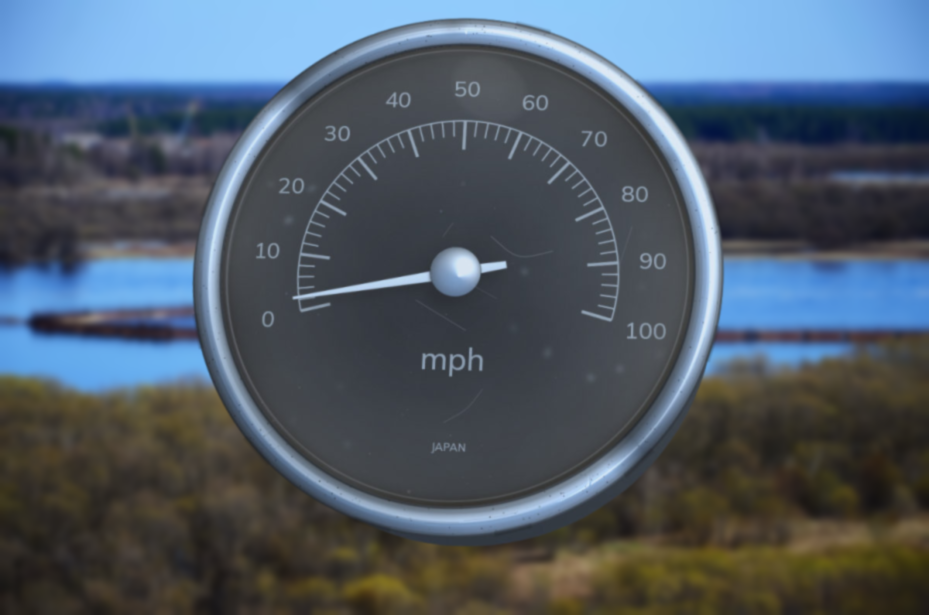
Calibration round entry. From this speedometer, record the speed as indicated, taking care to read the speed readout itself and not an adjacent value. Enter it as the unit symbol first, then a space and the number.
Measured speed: mph 2
